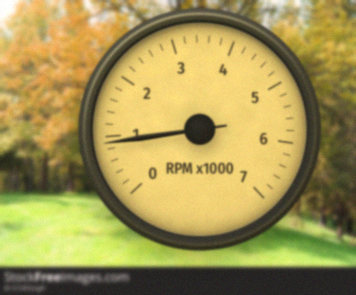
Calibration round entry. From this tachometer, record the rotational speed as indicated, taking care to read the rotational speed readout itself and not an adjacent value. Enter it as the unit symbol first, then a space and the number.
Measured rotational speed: rpm 900
